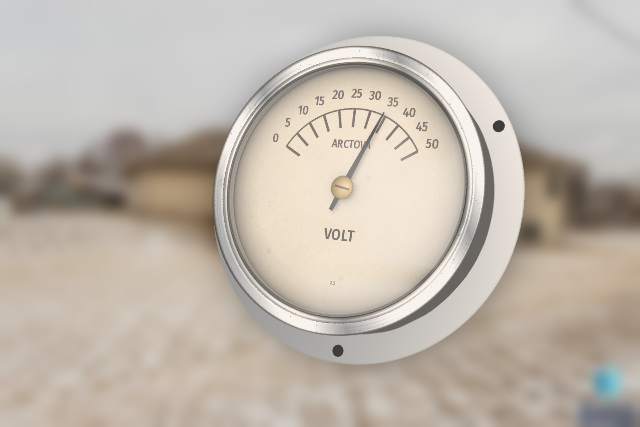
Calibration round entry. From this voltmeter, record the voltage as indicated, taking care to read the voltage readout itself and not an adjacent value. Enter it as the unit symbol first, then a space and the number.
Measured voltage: V 35
